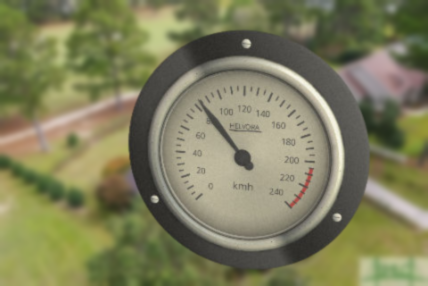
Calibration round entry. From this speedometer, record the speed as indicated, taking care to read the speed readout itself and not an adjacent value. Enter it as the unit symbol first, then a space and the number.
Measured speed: km/h 85
